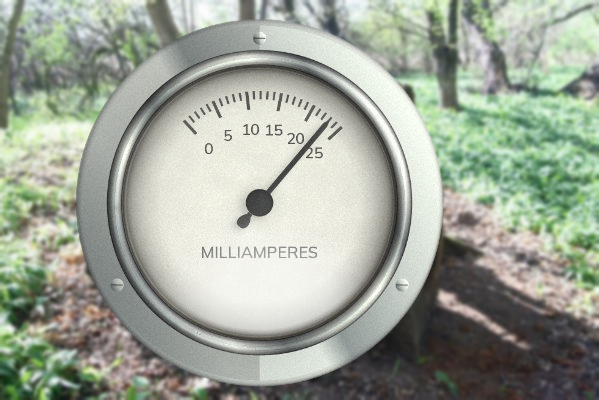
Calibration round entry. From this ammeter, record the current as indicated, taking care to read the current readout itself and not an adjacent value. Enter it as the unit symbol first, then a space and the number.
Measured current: mA 23
